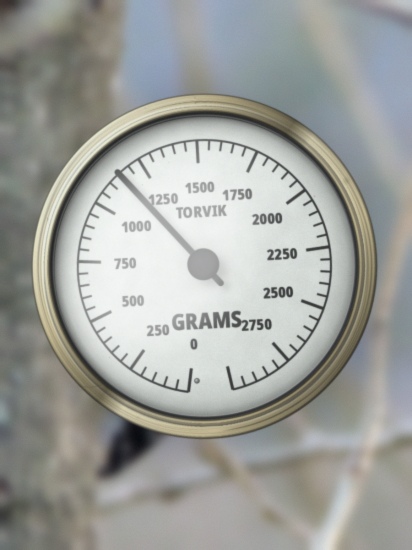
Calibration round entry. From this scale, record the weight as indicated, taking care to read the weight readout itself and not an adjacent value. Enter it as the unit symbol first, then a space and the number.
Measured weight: g 1150
